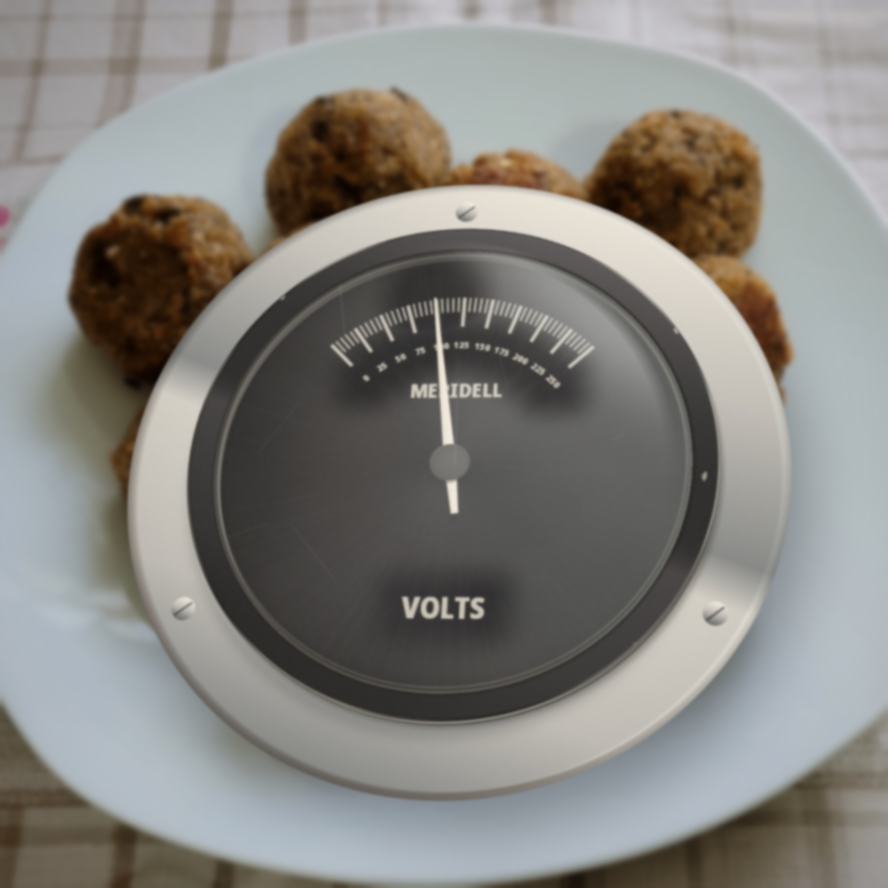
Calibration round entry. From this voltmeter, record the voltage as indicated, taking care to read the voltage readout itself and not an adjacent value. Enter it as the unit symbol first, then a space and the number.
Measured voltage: V 100
